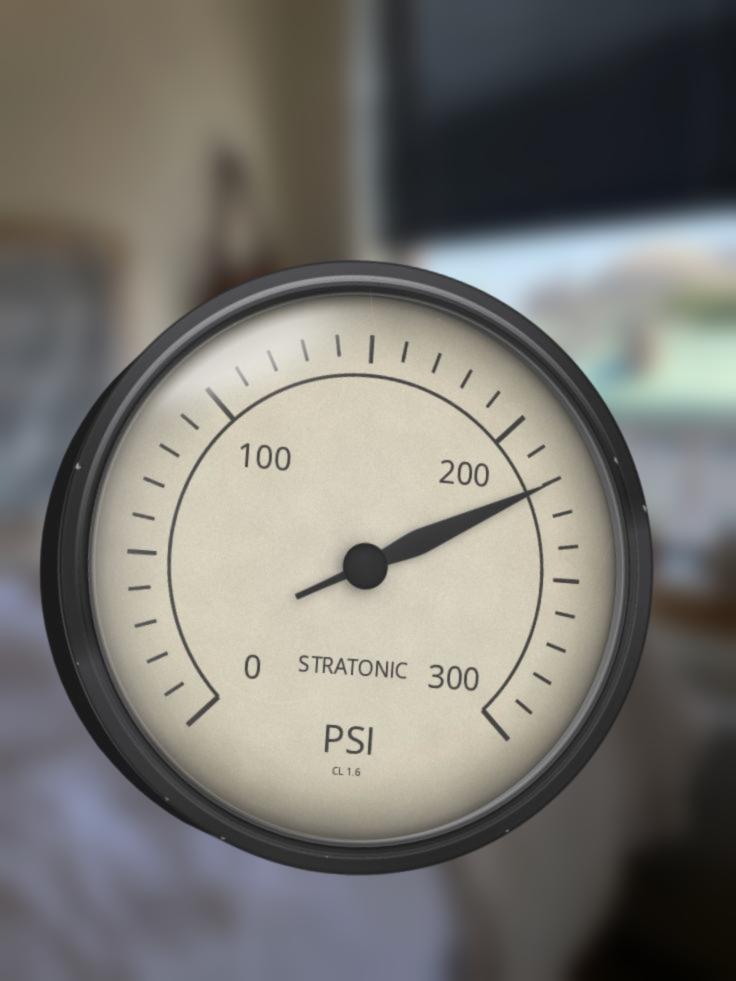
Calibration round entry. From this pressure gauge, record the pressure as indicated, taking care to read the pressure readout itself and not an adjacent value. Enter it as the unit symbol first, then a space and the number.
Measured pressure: psi 220
